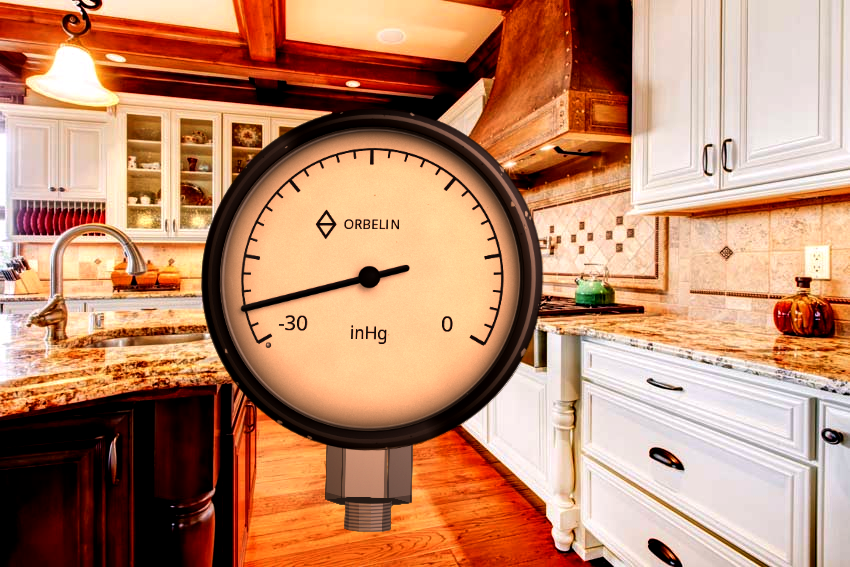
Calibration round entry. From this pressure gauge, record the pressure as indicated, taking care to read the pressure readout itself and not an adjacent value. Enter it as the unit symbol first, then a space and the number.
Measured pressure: inHg -28
